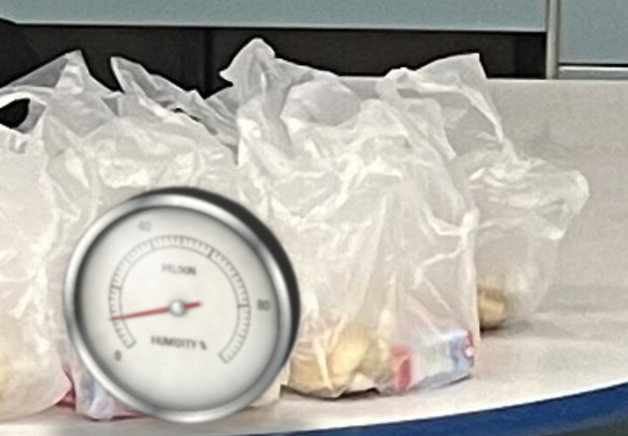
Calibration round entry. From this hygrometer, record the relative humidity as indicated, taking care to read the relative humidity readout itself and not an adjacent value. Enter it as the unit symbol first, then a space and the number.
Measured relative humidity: % 10
